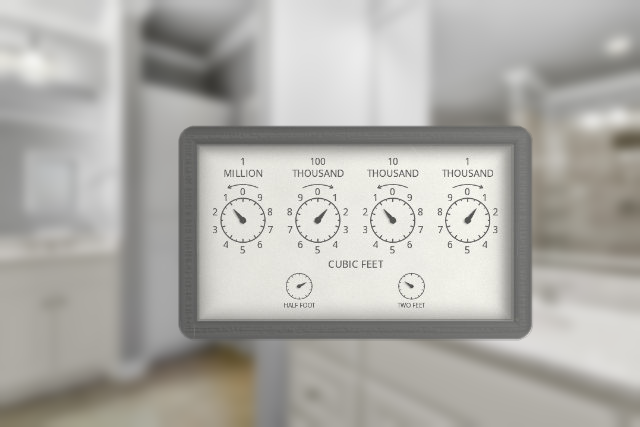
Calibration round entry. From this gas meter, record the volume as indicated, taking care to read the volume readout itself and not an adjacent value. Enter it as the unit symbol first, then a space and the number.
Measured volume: ft³ 111100
